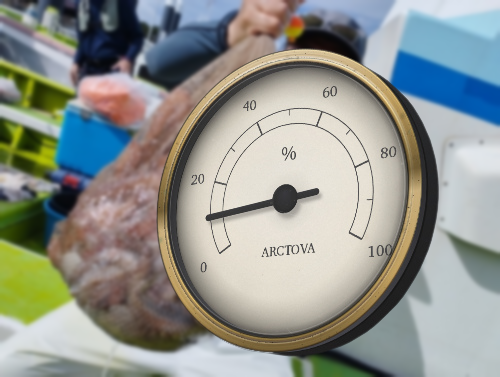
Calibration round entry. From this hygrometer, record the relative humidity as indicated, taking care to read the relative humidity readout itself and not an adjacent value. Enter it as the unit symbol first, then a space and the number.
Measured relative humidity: % 10
